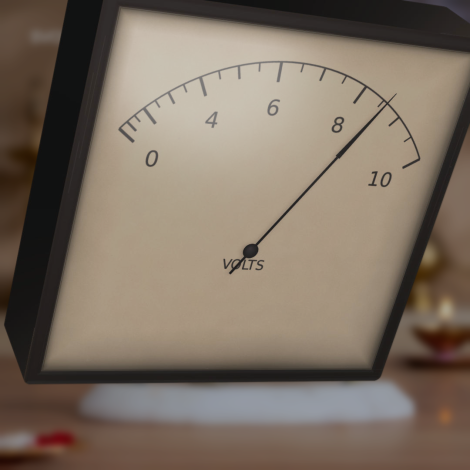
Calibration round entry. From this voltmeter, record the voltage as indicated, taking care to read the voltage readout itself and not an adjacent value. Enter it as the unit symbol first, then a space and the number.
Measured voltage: V 8.5
